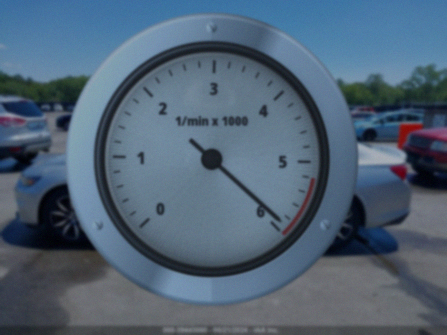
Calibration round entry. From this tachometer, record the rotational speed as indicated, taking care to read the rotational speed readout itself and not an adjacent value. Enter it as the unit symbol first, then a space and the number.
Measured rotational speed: rpm 5900
